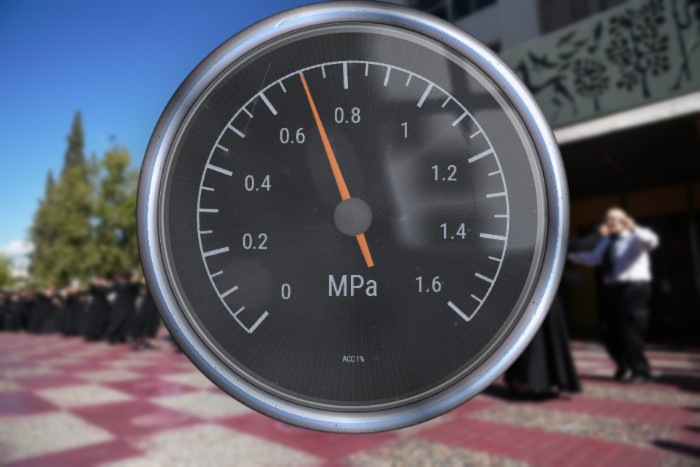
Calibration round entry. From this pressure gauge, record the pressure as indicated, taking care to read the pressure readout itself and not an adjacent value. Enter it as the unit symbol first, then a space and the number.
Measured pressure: MPa 0.7
